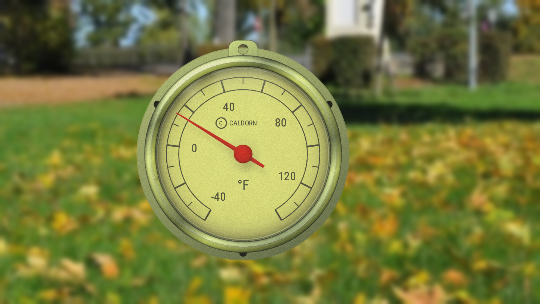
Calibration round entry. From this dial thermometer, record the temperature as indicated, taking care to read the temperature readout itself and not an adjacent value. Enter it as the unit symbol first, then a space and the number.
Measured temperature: °F 15
